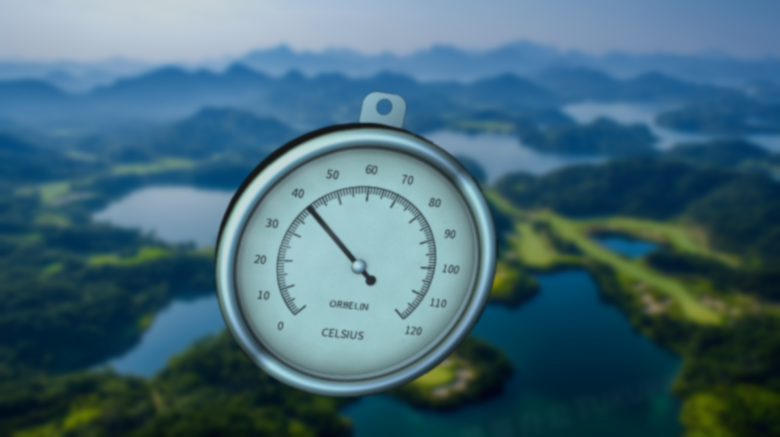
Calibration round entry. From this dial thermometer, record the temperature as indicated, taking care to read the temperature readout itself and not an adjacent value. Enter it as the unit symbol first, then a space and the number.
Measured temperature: °C 40
